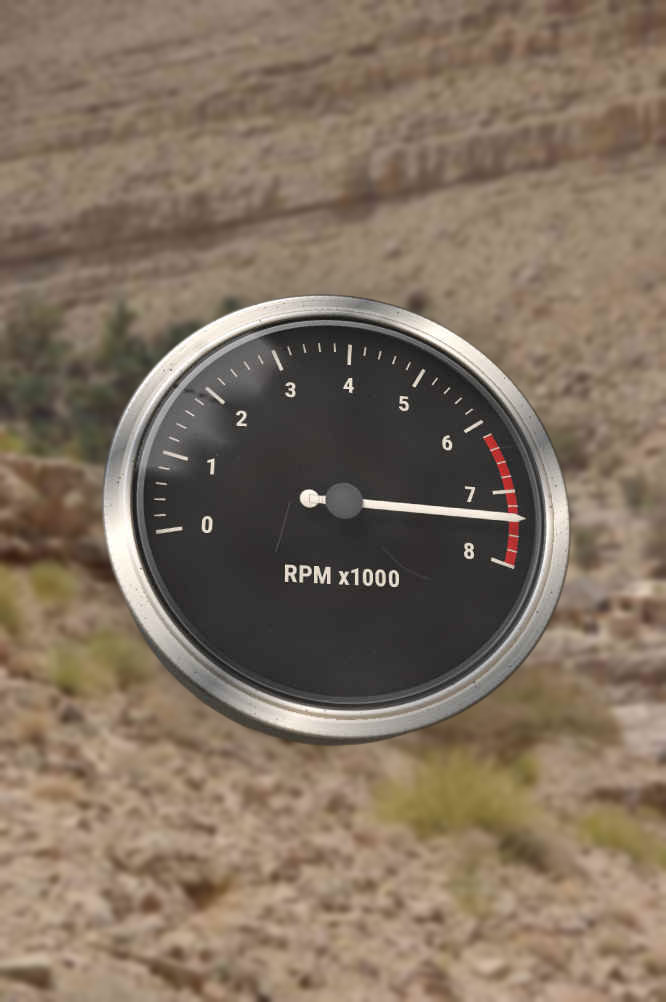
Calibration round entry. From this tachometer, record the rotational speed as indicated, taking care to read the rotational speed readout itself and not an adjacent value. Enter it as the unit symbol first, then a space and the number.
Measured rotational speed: rpm 7400
